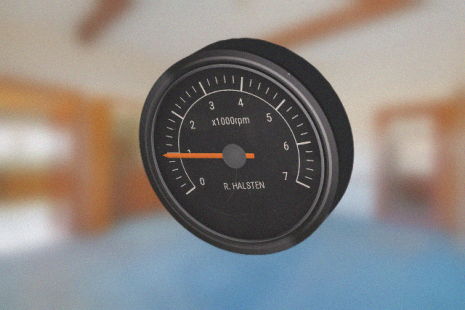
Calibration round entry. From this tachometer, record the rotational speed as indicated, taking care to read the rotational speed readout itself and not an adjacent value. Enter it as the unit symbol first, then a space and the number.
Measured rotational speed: rpm 1000
